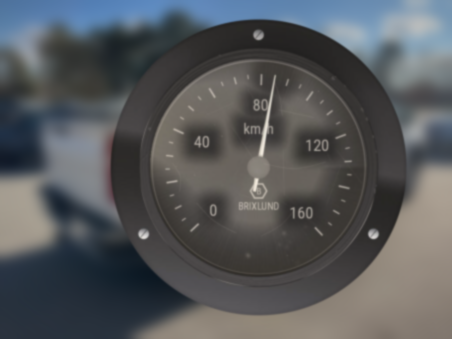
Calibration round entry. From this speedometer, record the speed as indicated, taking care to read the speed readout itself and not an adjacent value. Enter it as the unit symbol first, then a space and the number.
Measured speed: km/h 85
